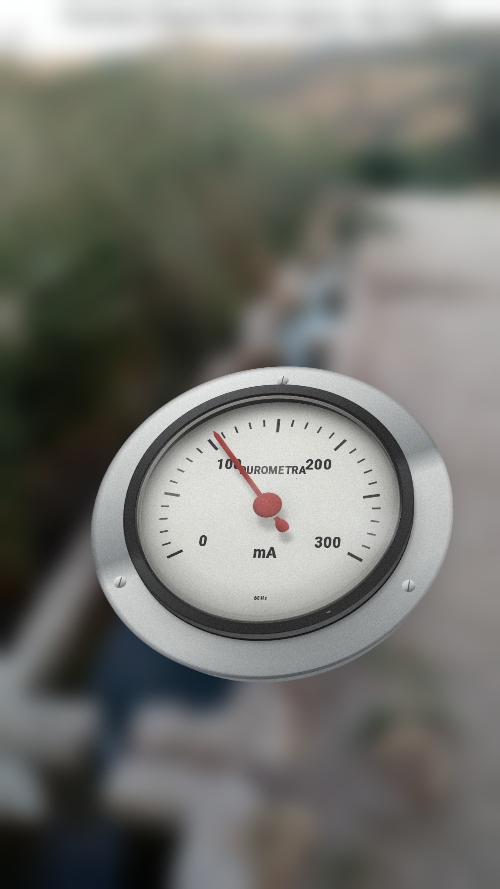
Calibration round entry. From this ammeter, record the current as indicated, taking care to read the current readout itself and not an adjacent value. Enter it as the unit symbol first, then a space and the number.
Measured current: mA 105
